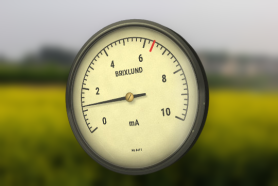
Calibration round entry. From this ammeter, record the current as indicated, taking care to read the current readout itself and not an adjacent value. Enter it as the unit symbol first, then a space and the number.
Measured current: mA 1.2
